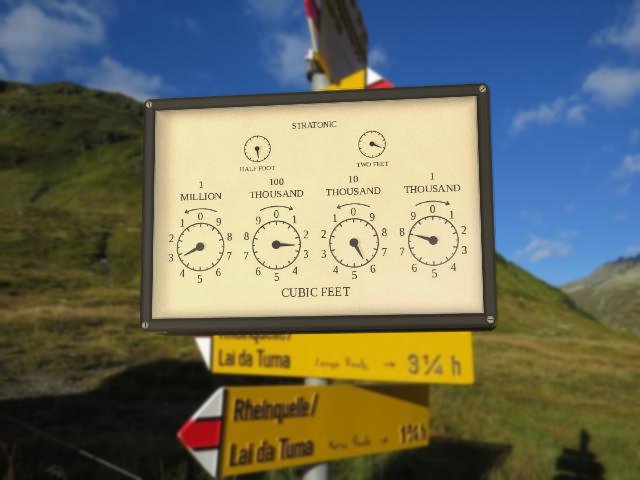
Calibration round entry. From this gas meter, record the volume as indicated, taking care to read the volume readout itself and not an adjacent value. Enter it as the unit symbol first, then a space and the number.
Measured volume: ft³ 325800
